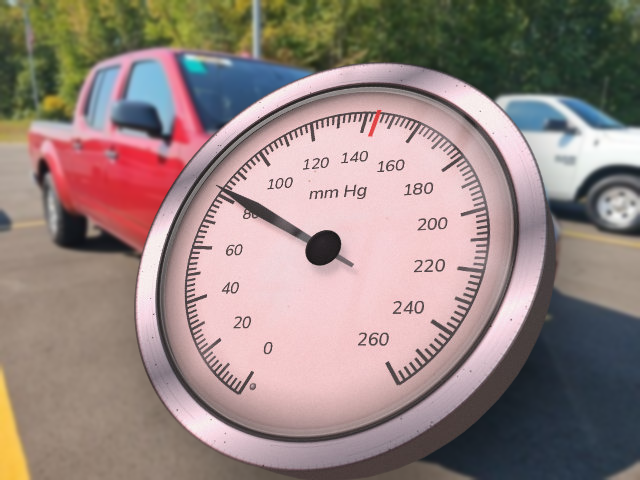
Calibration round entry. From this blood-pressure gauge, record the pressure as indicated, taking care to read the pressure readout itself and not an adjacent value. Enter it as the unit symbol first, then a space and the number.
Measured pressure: mmHg 82
